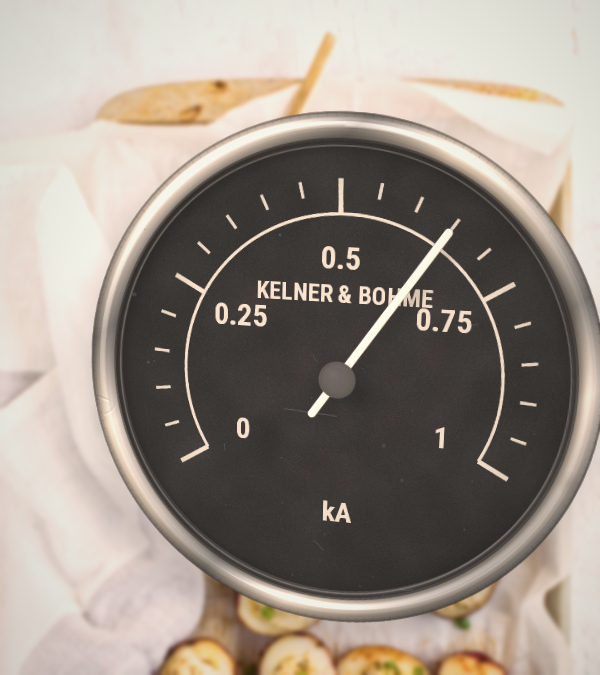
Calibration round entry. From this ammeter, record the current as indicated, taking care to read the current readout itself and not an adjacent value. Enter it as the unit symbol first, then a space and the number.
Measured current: kA 0.65
